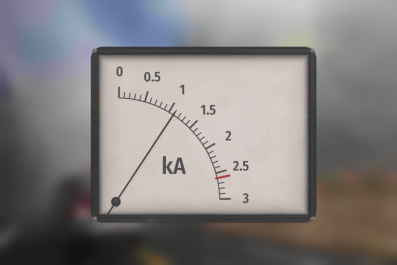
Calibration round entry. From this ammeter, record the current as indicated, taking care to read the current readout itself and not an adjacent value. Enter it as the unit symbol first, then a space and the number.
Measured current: kA 1.1
